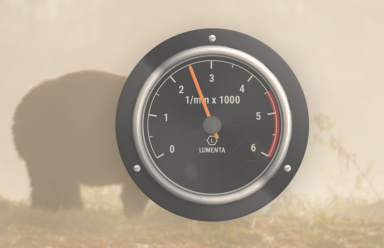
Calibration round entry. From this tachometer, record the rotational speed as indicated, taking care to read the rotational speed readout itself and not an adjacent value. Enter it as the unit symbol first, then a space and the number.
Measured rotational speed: rpm 2500
